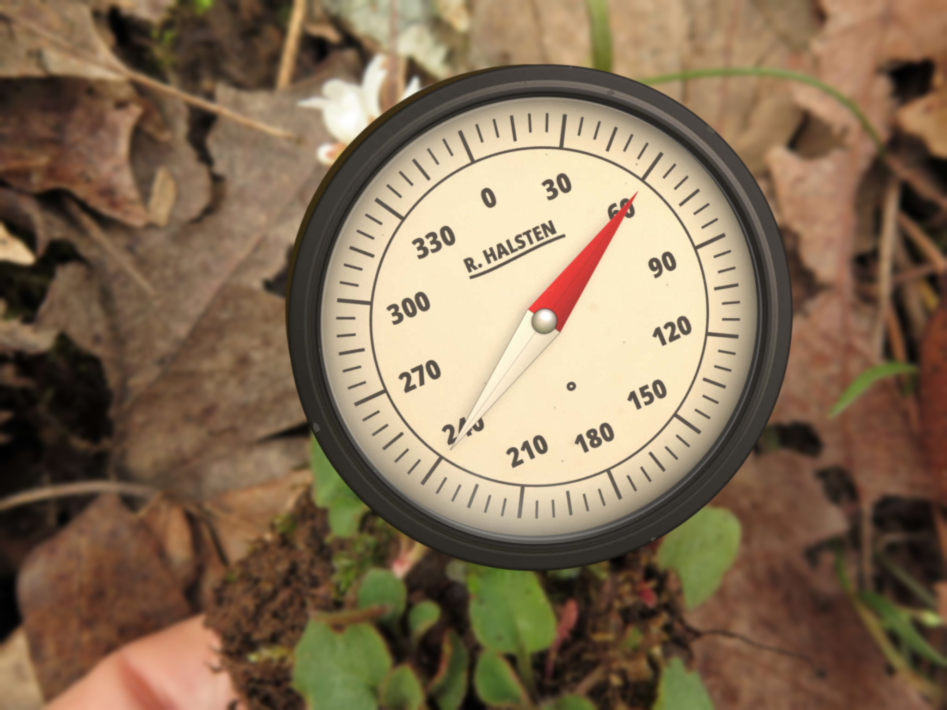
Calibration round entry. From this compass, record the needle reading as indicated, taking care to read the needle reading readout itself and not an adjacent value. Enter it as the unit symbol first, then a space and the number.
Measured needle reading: ° 60
